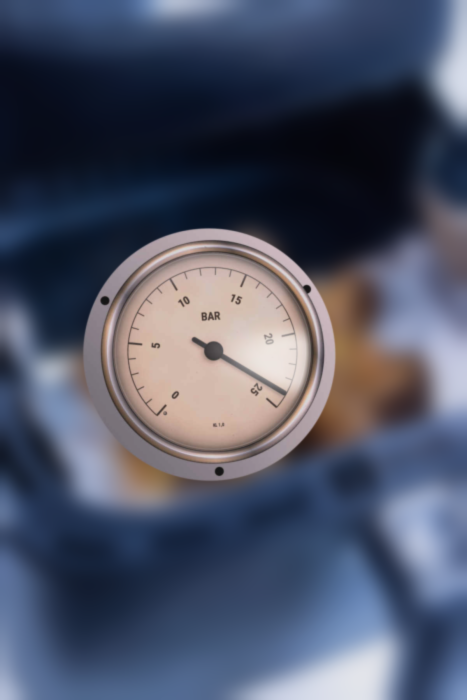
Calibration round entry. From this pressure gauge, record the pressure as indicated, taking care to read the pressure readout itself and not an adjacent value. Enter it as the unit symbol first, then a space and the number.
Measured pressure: bar 24
